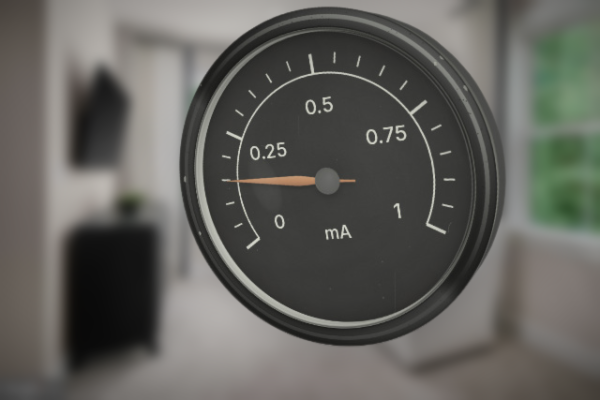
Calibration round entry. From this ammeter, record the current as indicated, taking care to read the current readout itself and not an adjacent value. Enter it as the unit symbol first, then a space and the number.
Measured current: mA 0.15
